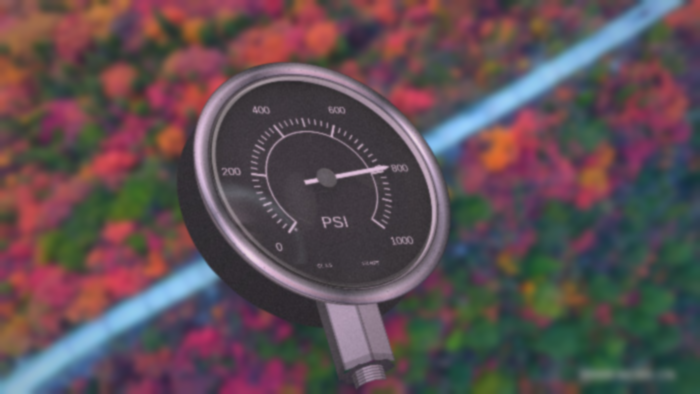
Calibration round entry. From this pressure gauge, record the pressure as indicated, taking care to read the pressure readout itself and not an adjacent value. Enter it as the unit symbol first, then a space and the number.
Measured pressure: psi 800
